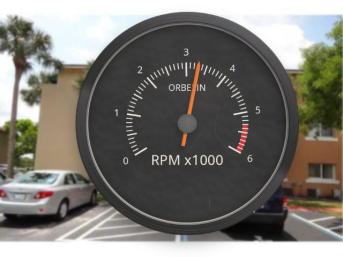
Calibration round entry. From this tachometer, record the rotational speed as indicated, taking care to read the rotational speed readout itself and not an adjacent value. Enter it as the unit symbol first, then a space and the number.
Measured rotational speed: rpm 3300
